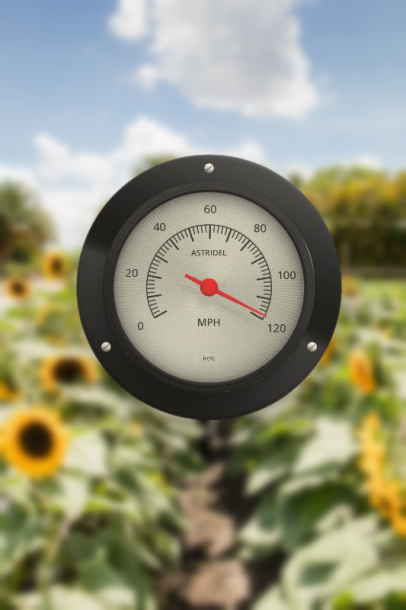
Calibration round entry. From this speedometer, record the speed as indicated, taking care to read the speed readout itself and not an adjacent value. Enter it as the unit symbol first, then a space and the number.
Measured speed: mph 118
